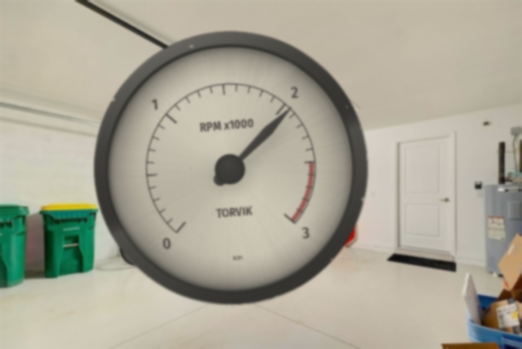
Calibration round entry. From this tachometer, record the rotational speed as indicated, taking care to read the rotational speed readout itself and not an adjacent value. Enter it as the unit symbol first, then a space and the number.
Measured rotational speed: rpm 2050
